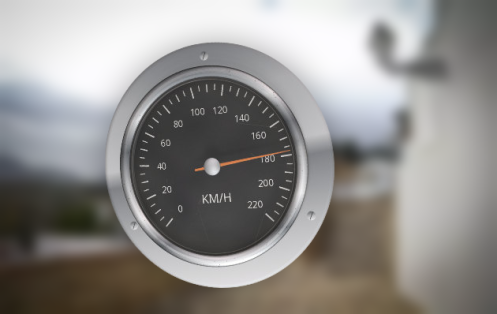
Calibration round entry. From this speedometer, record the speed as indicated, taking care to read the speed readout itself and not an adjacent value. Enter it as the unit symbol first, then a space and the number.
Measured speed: km/h 177.5
